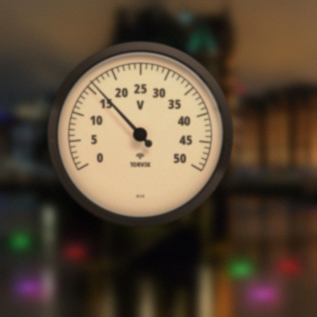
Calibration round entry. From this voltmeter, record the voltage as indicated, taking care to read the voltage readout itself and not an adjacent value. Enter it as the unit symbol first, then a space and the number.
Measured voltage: V 16
